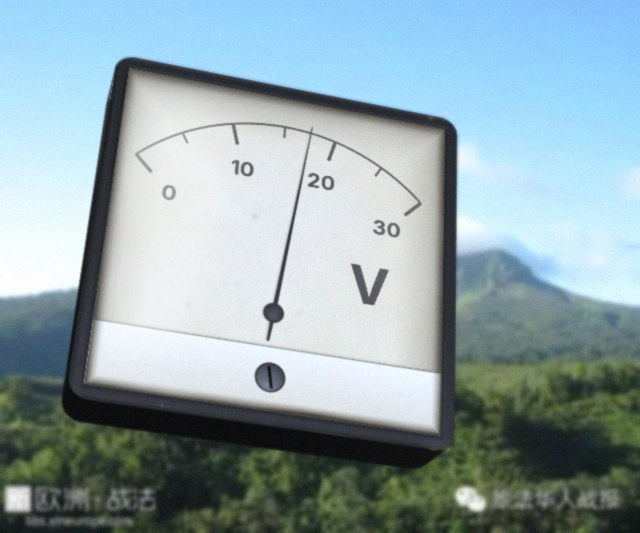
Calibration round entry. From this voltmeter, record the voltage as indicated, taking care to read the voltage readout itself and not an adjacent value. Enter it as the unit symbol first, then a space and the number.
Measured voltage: V 17.5
